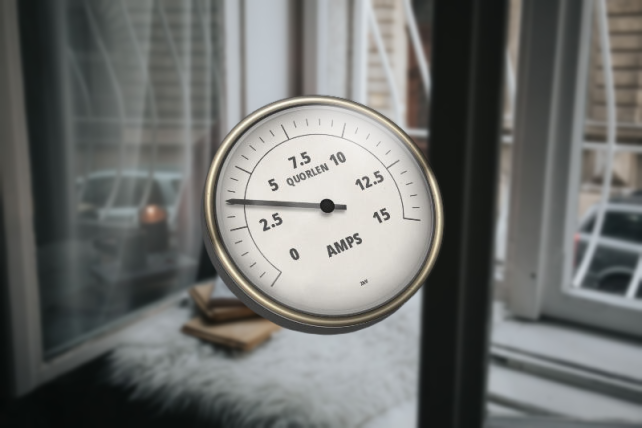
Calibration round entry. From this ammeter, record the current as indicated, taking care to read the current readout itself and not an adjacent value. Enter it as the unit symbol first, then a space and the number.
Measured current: A 3.5
